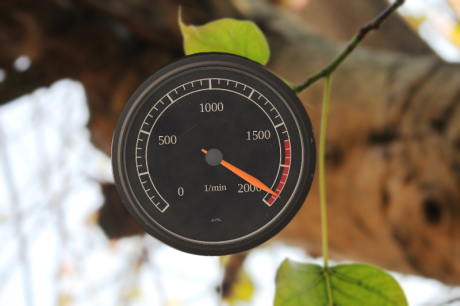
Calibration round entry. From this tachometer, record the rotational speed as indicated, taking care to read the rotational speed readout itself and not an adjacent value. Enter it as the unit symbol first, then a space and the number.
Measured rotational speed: rpm 1925
